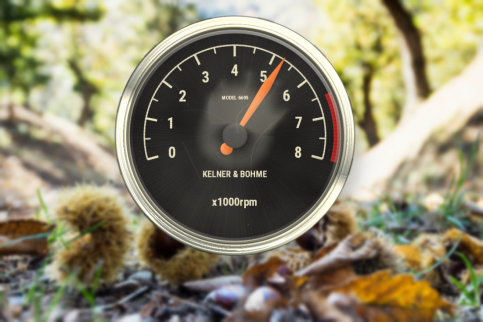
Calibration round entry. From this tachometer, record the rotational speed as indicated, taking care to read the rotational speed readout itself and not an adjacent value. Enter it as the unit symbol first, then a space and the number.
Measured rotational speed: rpm 5250
